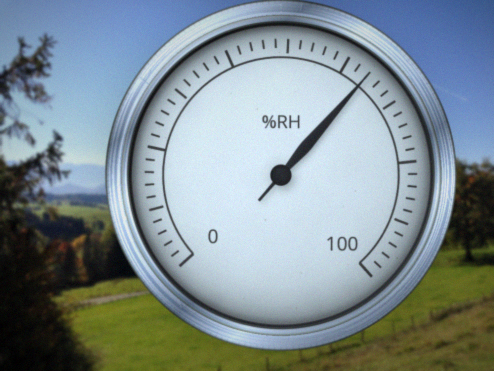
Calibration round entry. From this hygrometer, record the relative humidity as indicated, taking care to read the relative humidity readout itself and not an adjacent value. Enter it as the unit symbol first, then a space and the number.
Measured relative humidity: % 64
